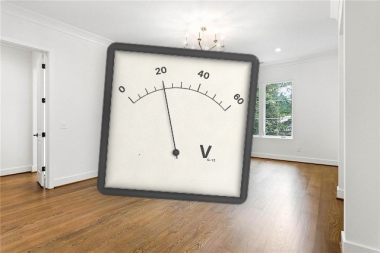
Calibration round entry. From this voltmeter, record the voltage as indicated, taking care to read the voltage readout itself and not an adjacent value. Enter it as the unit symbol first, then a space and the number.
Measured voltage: V 20
